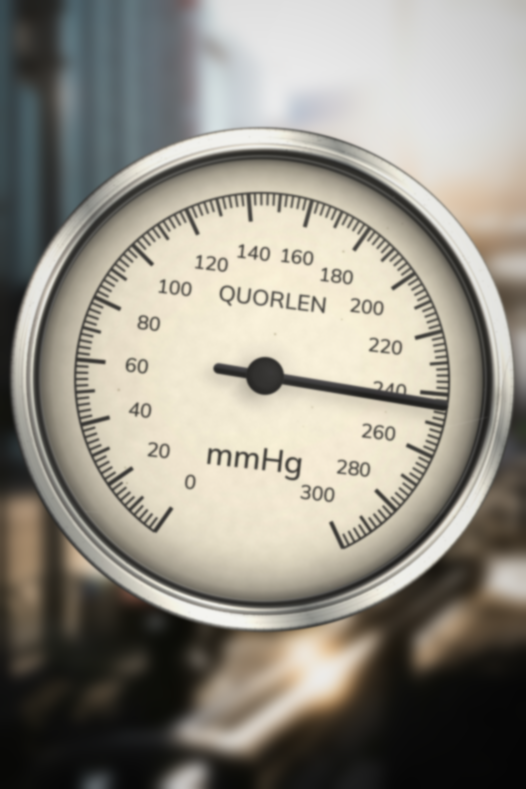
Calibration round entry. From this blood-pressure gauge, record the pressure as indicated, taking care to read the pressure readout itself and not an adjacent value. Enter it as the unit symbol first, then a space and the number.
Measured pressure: mmHg 244
